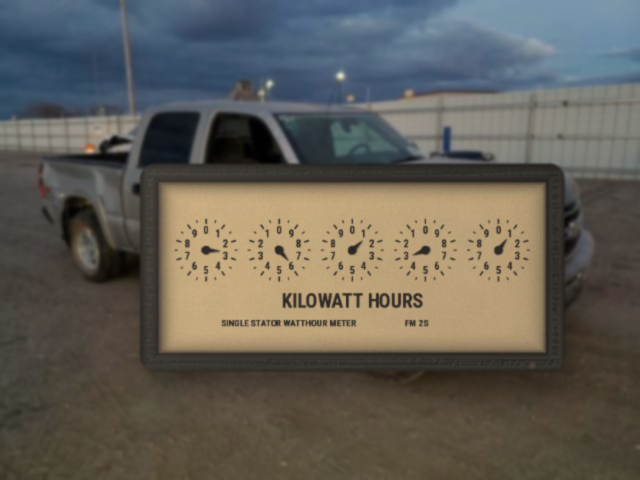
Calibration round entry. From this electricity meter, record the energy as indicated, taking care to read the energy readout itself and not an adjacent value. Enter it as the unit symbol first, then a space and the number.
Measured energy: kWh 26131
